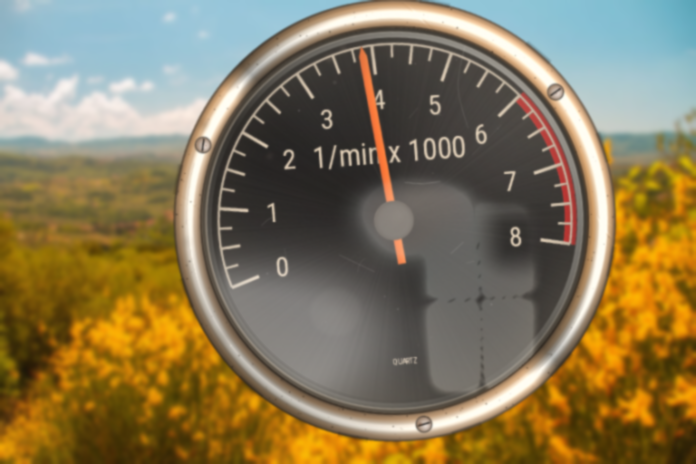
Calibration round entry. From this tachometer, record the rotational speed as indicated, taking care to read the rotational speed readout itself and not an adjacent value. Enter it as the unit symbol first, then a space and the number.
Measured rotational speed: rpm 3875
